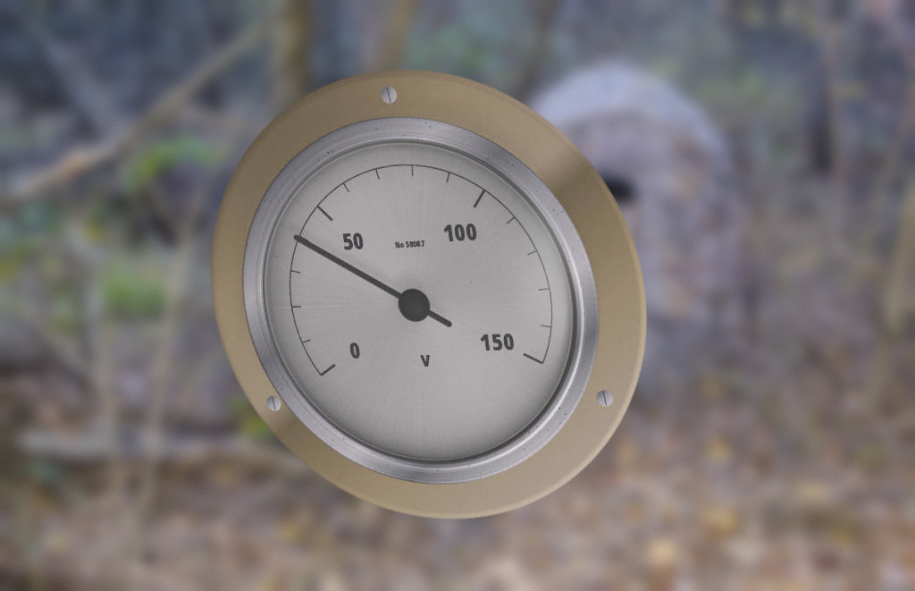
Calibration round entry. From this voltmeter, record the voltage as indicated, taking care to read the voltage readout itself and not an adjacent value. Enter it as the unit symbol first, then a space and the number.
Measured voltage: V 40
